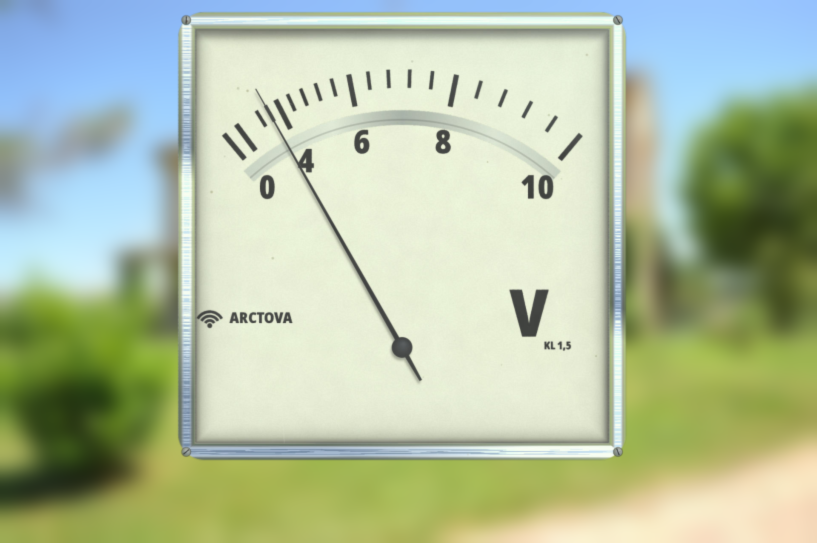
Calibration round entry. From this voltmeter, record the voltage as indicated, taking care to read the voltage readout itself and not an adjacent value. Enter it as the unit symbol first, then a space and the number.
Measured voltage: V 3.6
